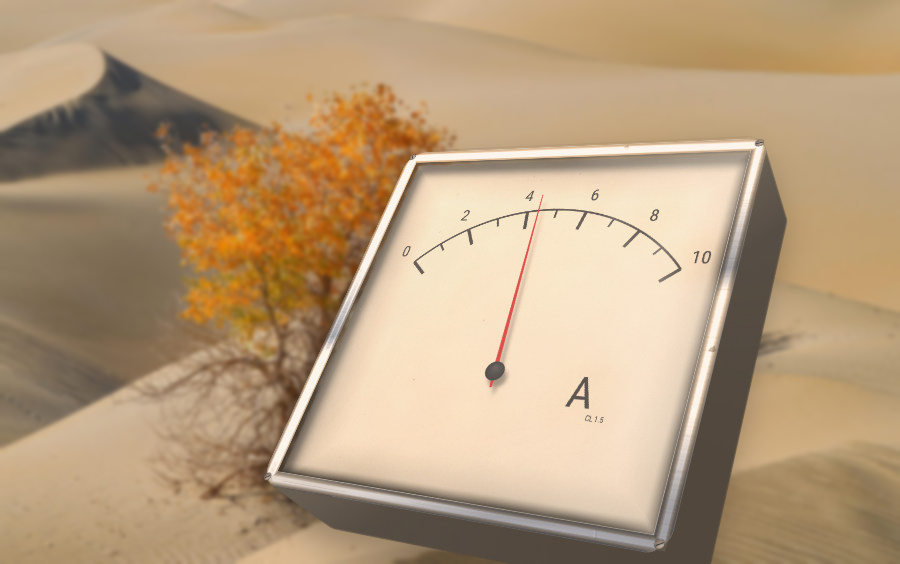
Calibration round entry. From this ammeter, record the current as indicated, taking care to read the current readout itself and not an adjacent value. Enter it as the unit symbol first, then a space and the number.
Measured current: A 4.5
